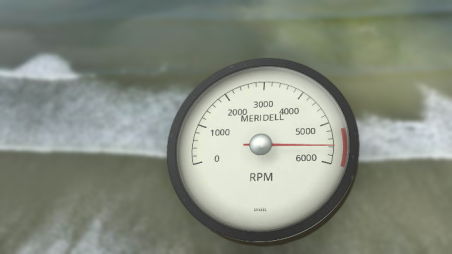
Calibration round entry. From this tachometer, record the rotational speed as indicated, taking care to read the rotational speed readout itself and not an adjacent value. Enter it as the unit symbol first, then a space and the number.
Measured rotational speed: rpm 5600
